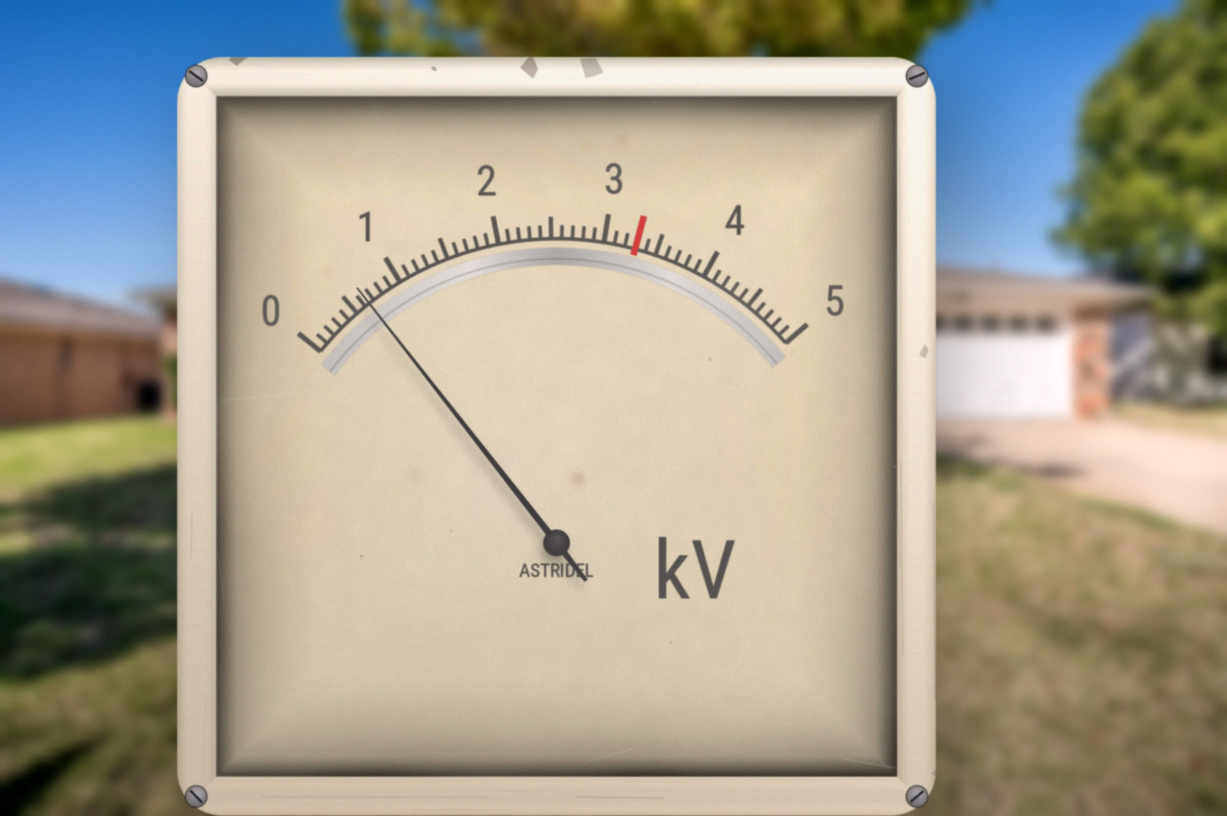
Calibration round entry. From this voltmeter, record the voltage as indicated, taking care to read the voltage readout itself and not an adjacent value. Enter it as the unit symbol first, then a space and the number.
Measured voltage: kV 0.65
